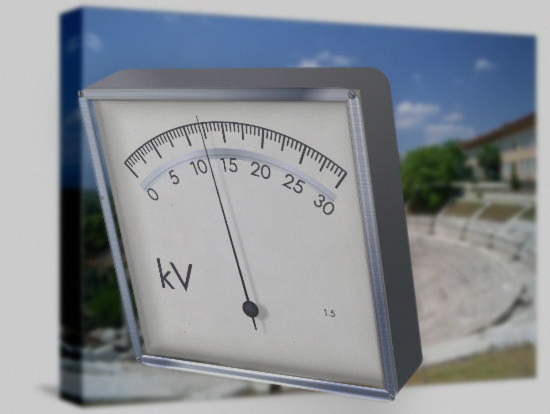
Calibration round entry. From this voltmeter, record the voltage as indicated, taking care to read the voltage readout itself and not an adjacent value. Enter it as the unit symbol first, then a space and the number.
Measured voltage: kV 12.5
